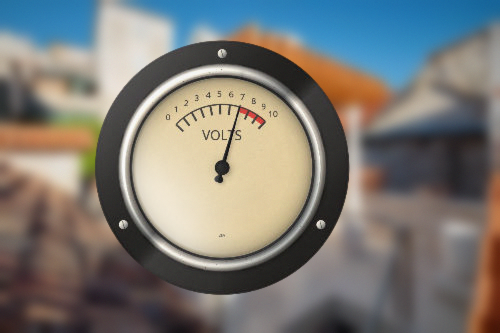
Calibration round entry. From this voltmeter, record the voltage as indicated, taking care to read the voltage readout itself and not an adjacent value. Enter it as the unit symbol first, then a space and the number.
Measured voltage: V 7
